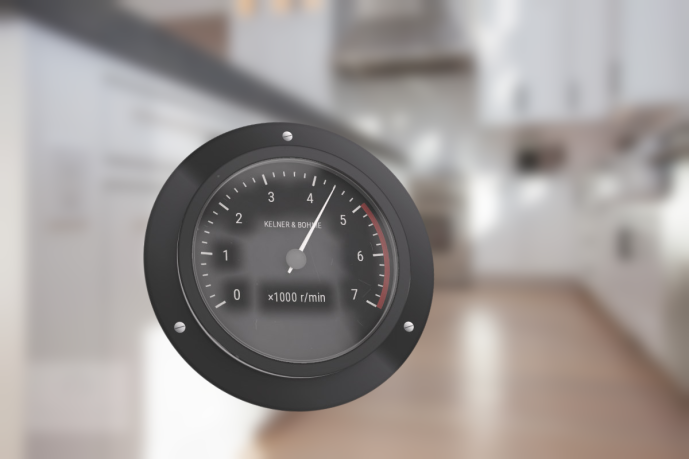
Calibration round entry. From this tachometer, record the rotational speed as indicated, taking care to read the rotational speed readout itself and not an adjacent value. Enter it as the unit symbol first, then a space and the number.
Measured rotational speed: rpm 4400
